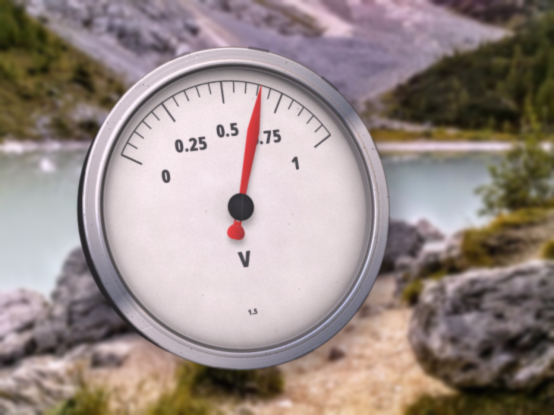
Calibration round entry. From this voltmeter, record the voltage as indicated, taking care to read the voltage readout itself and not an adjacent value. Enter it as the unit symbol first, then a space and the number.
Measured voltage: V 0.65
